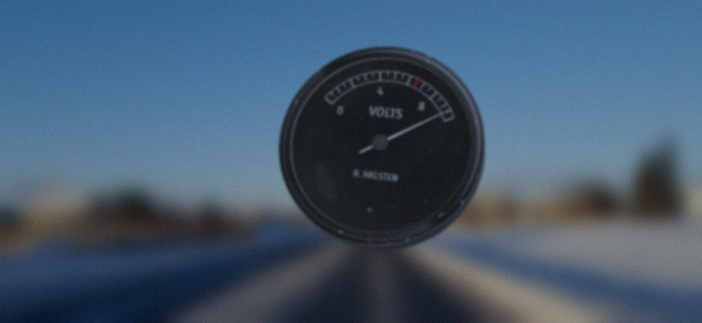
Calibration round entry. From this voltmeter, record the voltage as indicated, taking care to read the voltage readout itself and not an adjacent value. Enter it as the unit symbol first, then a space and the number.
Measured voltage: V 9.5
